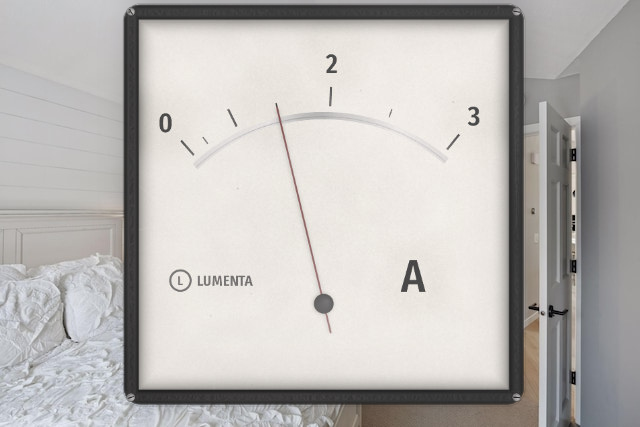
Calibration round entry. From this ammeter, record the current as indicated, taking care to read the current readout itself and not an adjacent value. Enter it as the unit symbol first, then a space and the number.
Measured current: A 1.5
